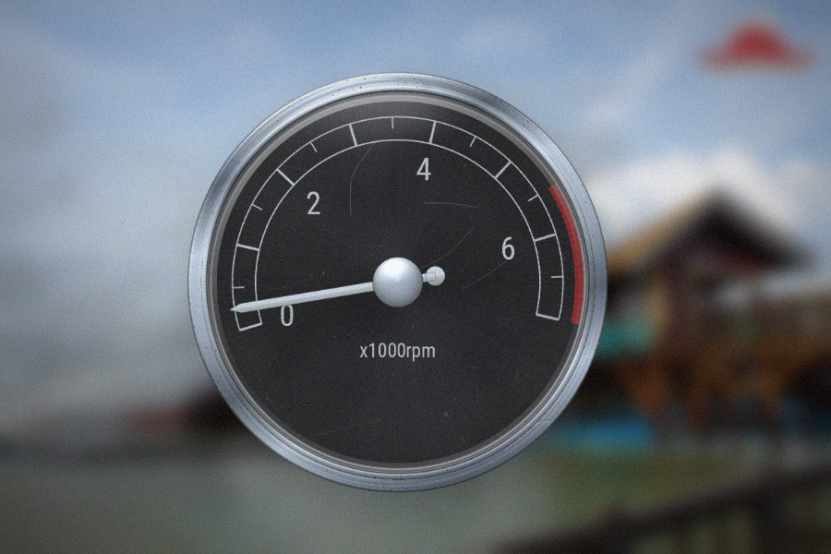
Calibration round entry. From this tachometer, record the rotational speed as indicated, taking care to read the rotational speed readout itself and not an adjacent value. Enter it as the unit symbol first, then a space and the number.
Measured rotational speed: rpm 250
